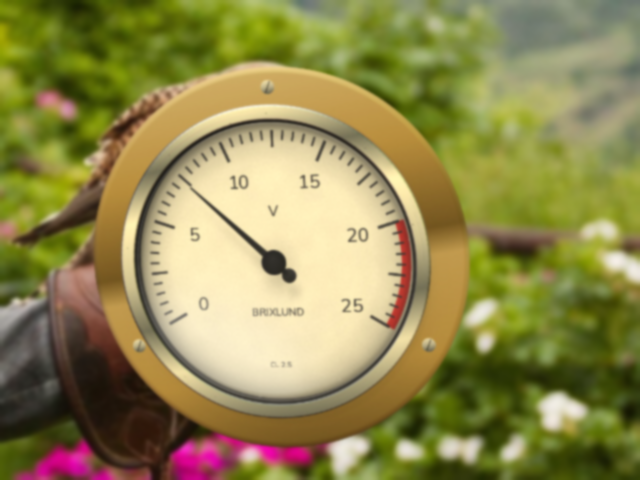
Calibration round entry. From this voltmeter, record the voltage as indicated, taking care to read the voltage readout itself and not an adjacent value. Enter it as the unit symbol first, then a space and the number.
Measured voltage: V 7.5
